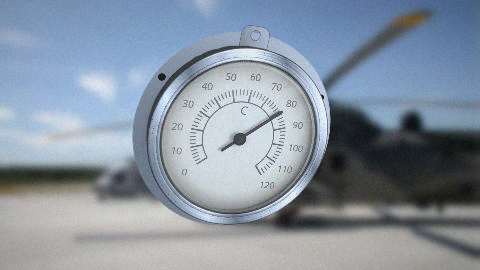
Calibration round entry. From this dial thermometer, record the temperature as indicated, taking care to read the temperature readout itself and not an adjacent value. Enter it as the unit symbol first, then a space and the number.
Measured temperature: °C 80
